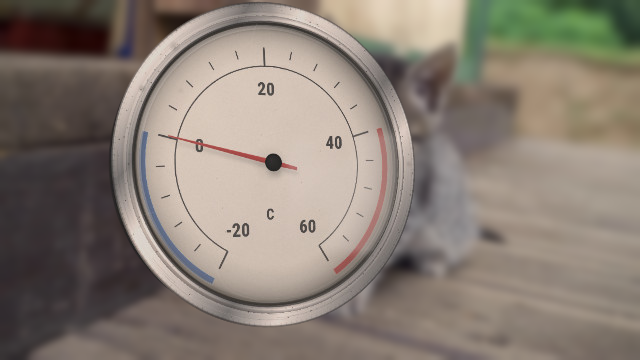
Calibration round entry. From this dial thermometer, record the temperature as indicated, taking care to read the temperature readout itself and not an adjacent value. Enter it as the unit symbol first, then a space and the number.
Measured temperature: °C 0
